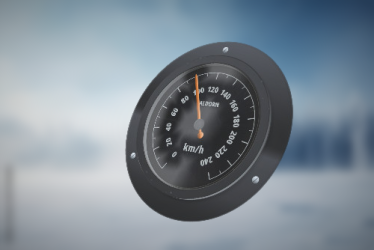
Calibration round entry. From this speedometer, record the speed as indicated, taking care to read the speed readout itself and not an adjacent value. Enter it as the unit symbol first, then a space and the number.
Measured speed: km/h 100
